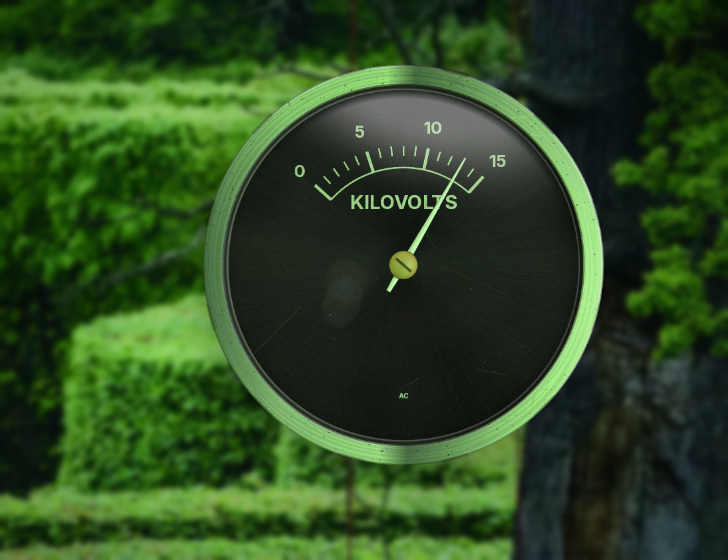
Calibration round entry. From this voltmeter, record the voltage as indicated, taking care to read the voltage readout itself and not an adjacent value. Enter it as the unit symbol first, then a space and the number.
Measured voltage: kV 13
